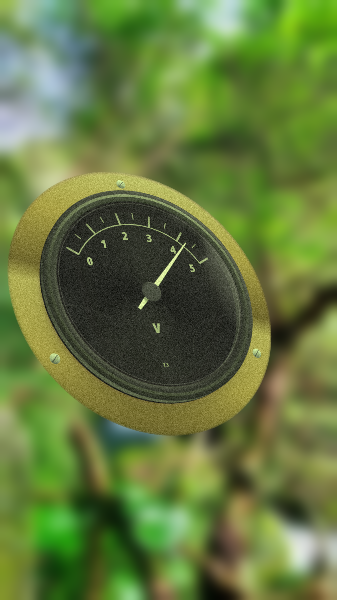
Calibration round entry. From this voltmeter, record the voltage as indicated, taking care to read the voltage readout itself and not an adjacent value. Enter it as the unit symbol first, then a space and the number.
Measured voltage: V 4.25
